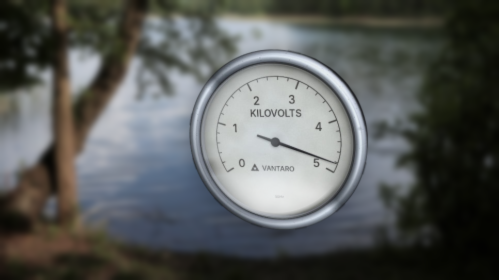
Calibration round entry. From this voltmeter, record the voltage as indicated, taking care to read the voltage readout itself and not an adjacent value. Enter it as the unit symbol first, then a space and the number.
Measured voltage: kV 4.8
